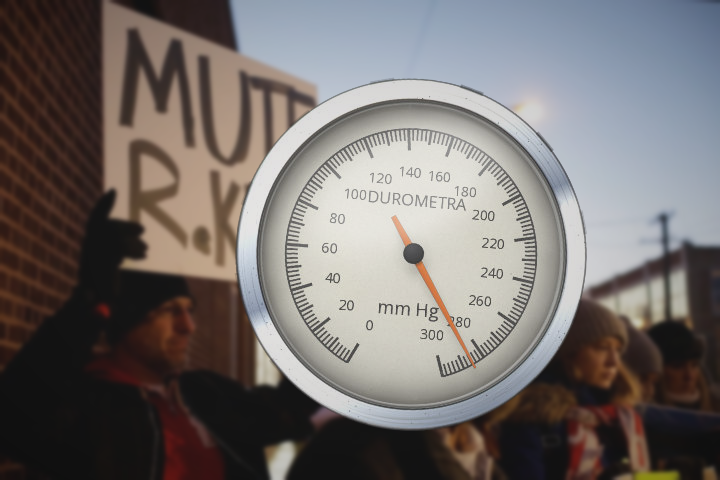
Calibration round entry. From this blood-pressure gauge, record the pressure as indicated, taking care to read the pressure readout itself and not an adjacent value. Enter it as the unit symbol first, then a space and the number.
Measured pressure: mmHg 286
